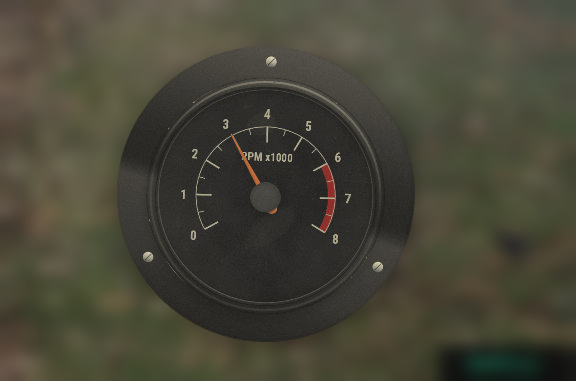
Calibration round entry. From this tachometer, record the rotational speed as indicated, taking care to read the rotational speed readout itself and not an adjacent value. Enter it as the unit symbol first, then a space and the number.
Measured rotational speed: rpm 3000
